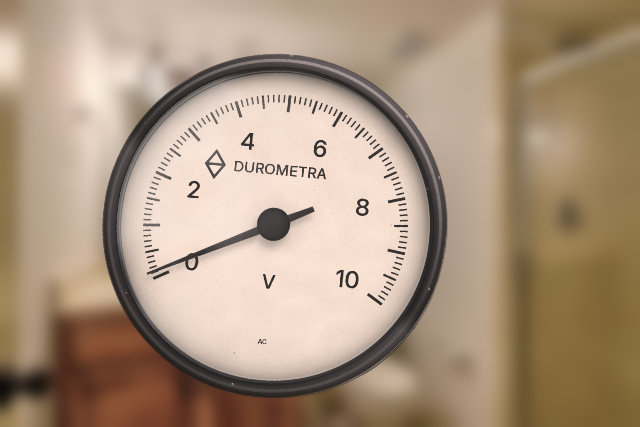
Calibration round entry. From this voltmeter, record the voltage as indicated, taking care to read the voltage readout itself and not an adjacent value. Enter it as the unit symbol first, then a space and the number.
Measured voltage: V 0.1
